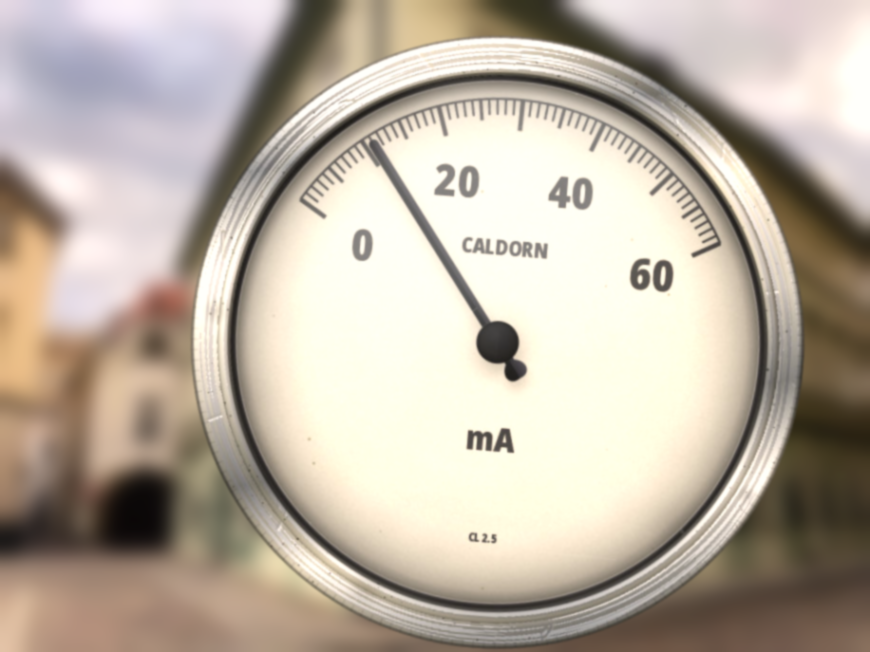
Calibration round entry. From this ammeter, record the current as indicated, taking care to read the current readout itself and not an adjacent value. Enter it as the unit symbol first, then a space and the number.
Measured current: mA 11
